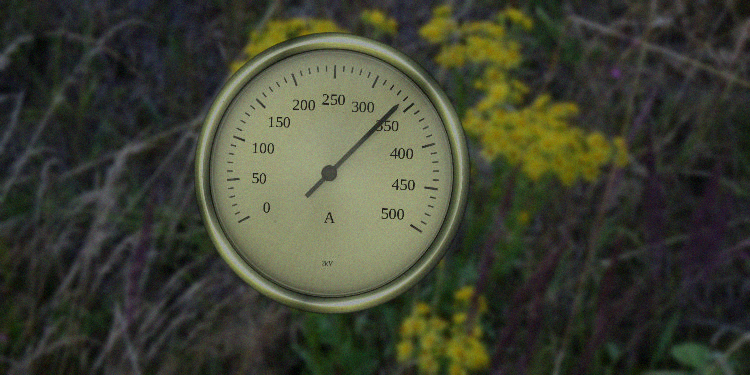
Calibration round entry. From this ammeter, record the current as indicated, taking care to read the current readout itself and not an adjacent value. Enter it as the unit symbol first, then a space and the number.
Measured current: A 340
